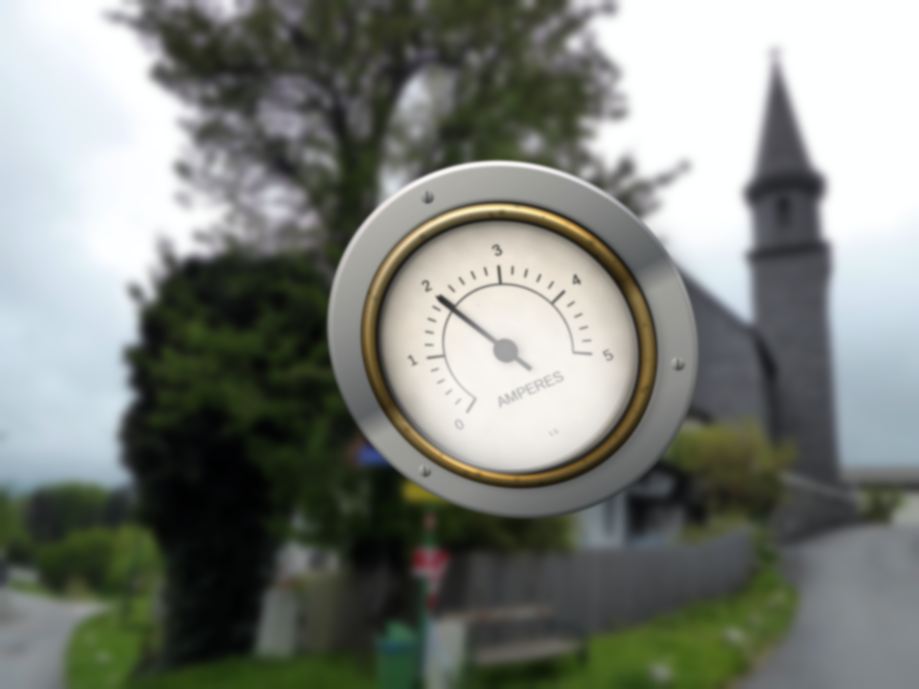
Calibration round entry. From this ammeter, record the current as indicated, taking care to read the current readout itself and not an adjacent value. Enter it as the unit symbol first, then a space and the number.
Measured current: A 2
